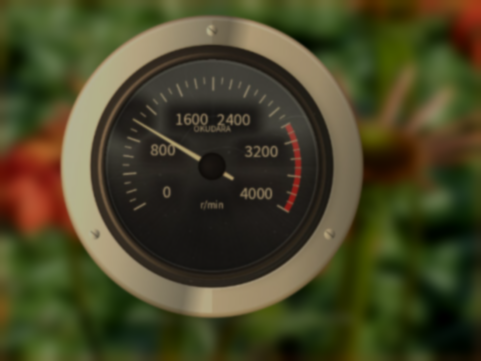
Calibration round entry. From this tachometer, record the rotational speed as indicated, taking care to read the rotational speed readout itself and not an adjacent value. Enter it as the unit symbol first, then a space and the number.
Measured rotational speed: rpm 1000
